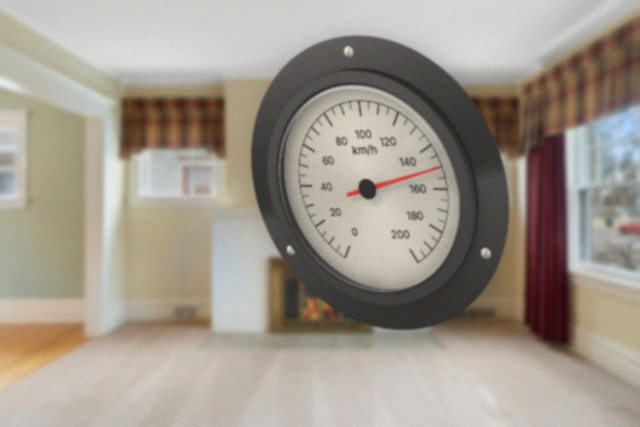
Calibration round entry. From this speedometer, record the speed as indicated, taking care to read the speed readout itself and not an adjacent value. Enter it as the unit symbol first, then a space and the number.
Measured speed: km/h 150
